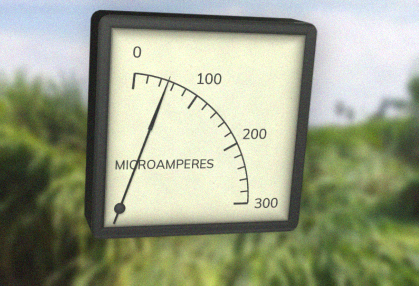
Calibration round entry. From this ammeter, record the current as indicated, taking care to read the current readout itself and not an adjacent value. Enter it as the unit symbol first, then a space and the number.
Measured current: µA 50
